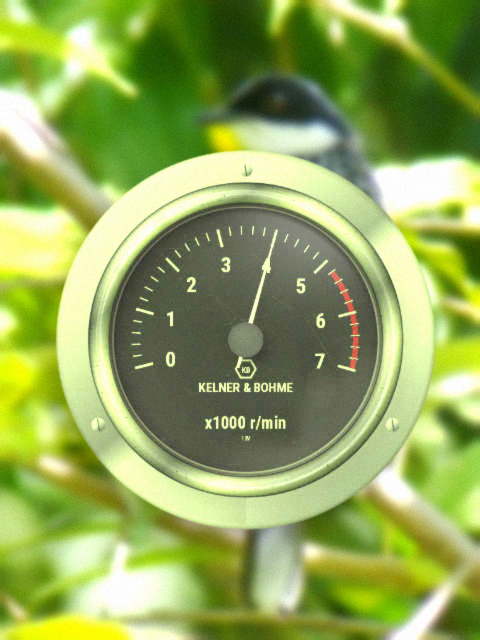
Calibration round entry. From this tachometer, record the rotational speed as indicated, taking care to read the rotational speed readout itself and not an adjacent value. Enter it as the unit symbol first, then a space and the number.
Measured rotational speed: rpm 4000
